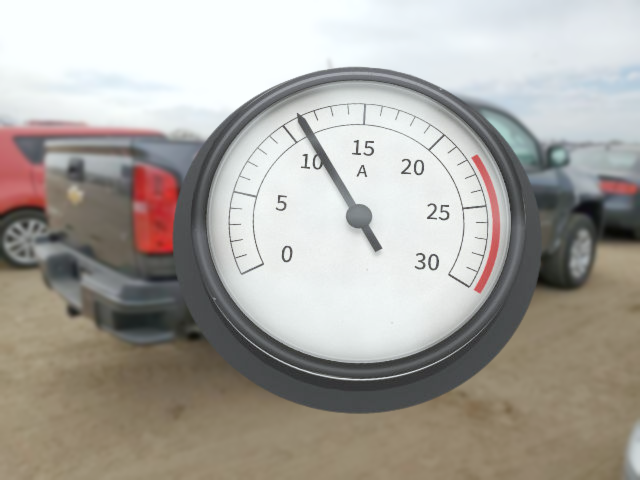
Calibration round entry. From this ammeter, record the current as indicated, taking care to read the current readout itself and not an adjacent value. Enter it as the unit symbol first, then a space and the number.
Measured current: A 11
